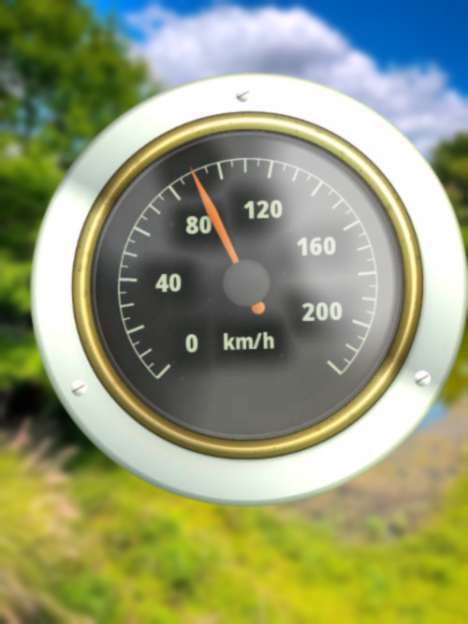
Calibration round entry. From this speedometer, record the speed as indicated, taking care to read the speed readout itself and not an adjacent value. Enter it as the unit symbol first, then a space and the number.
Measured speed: km/h 90
